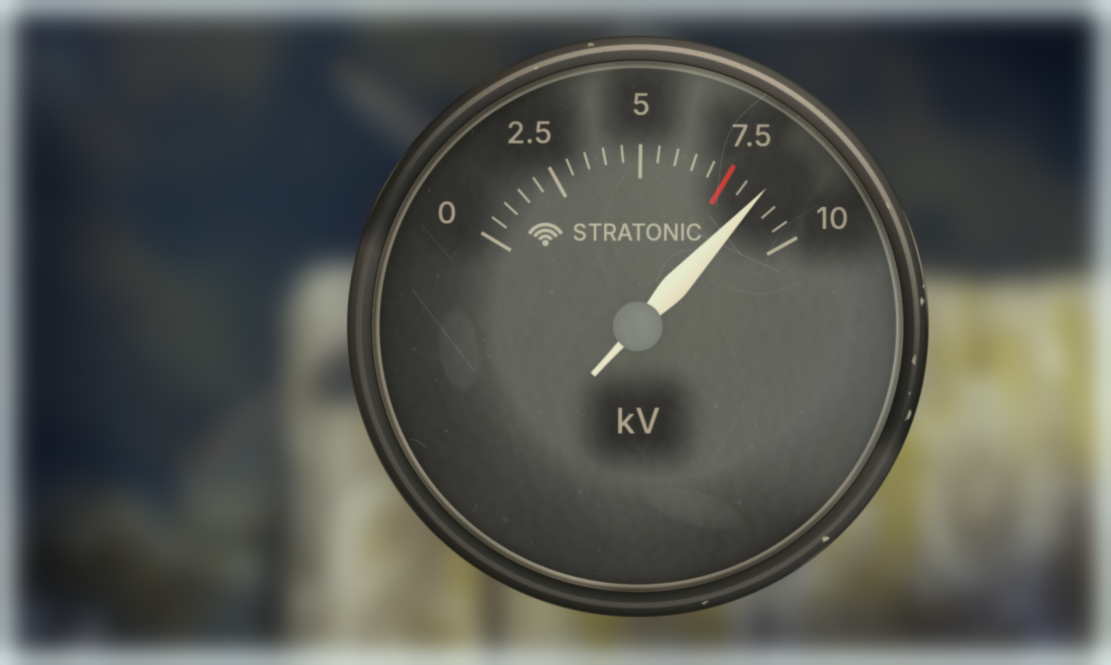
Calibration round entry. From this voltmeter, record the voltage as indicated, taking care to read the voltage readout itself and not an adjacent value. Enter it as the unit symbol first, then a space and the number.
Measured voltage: kV 8.5
